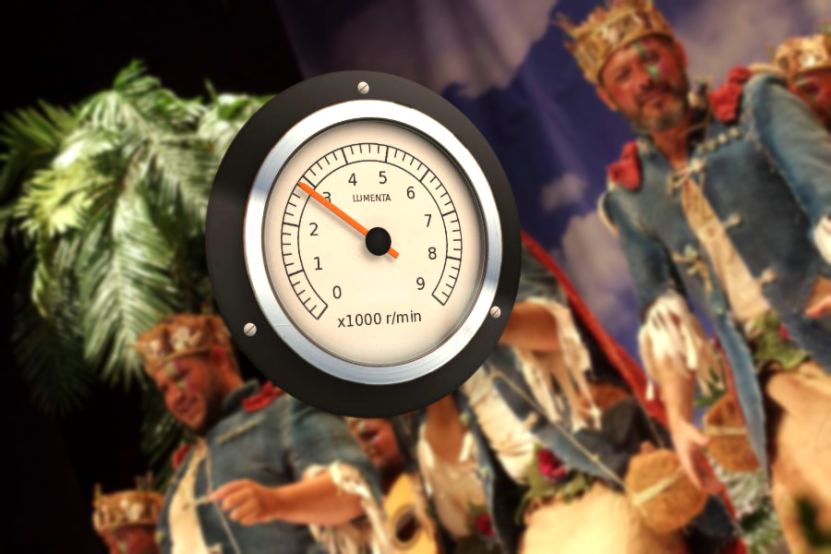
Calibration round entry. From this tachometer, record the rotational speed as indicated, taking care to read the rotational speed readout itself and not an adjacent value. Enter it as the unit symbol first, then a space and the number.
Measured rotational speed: rpm 2800
